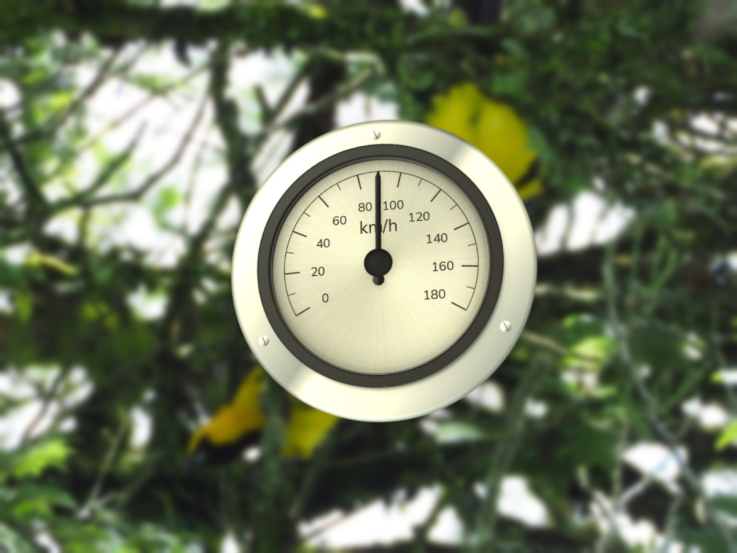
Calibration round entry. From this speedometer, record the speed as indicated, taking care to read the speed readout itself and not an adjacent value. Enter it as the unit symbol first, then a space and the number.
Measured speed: km/h 90
